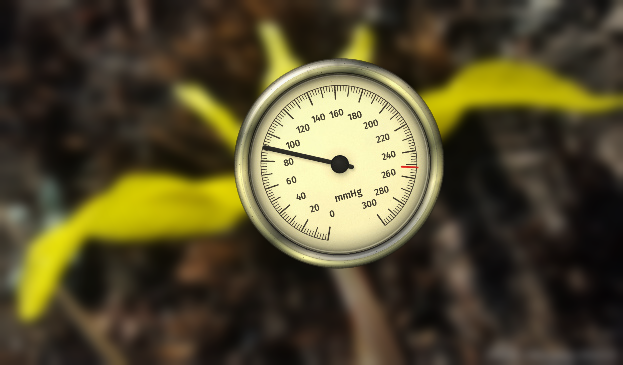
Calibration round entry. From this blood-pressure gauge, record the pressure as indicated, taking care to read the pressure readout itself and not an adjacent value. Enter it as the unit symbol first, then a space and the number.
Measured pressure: mmHg 90
